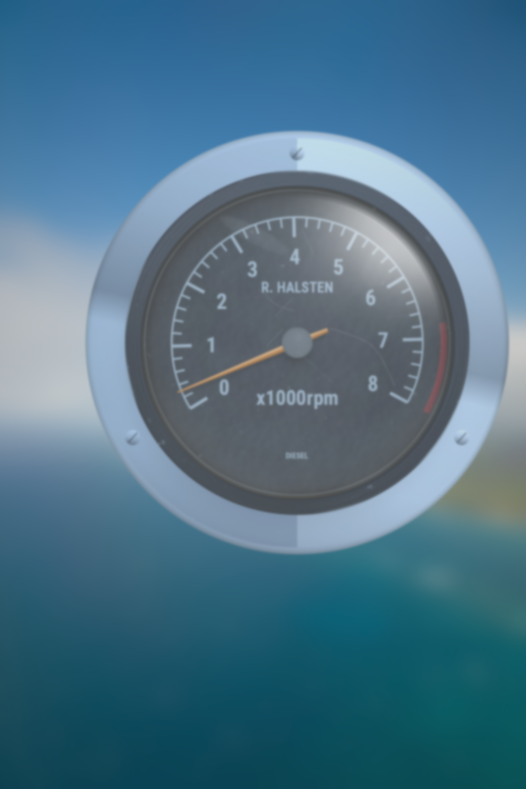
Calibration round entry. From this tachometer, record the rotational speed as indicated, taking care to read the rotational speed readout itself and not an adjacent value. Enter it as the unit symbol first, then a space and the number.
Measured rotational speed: rpm 300
